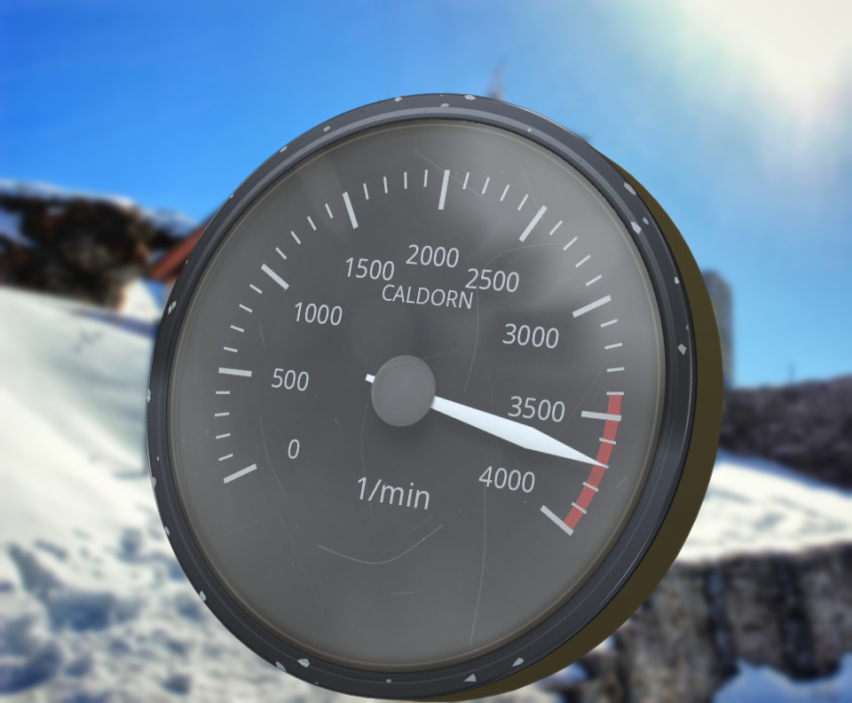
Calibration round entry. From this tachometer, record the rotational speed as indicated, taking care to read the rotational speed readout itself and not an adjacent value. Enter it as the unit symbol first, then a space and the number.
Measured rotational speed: rpm 3700
